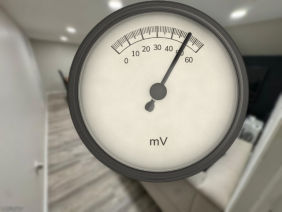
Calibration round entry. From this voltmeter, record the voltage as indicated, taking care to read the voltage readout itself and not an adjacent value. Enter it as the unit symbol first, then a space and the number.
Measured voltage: mV 50
